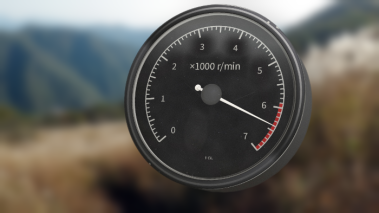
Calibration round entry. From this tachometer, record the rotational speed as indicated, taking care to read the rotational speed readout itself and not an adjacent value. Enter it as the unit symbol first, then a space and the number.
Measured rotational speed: rpm 6400
